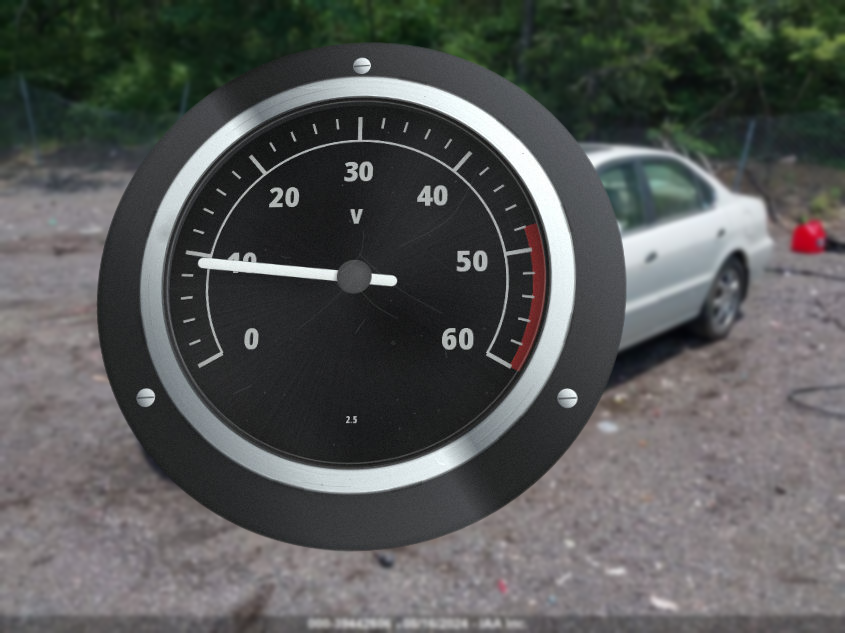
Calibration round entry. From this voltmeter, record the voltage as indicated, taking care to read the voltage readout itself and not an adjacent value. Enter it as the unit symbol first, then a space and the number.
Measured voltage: V 9
